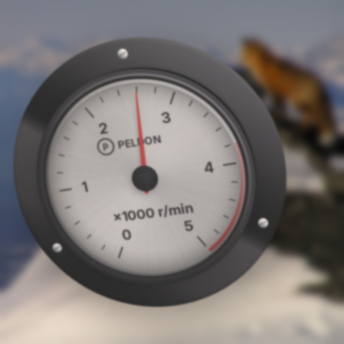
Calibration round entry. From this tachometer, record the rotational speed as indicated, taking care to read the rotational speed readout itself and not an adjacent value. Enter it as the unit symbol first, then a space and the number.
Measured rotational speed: rpm 2600
